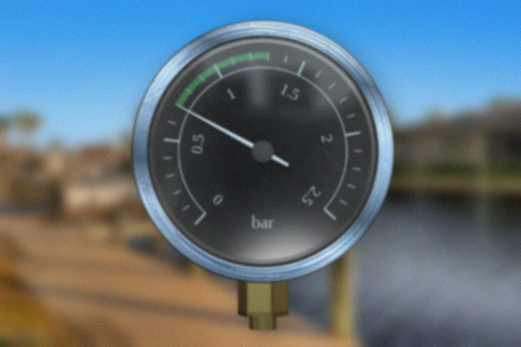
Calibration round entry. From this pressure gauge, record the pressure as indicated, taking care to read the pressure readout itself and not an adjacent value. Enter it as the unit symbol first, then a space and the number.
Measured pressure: bar 0.7
